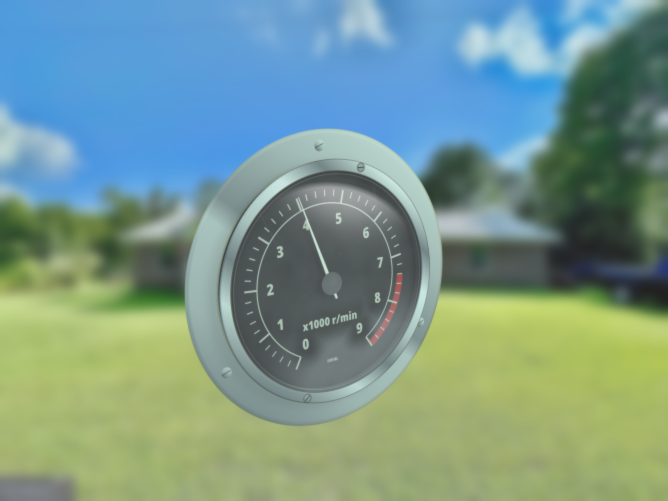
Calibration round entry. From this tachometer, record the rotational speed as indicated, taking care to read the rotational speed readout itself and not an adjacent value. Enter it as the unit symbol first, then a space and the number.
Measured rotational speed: rpm 4000
